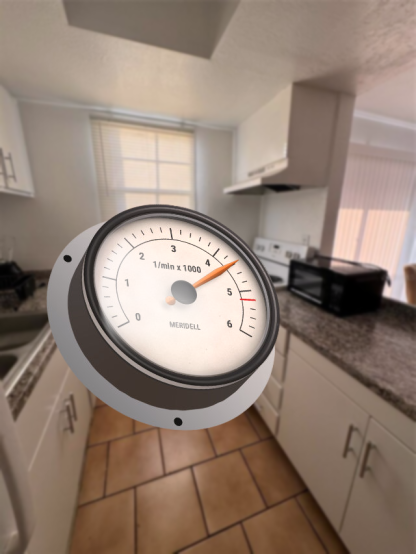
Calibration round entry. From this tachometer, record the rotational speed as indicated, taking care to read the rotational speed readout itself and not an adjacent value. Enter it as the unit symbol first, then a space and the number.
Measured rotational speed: rpm 4400
